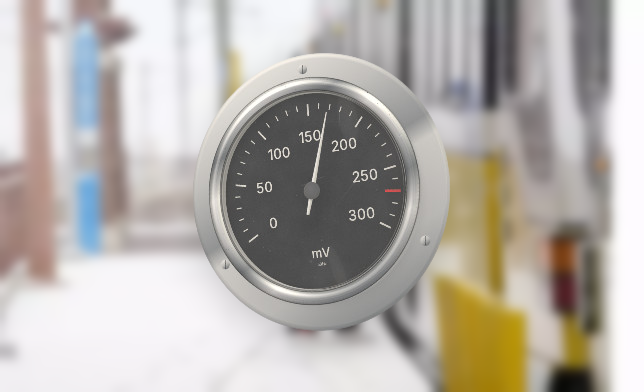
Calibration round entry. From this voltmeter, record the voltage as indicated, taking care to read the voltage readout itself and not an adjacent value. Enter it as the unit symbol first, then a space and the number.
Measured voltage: mV 170
